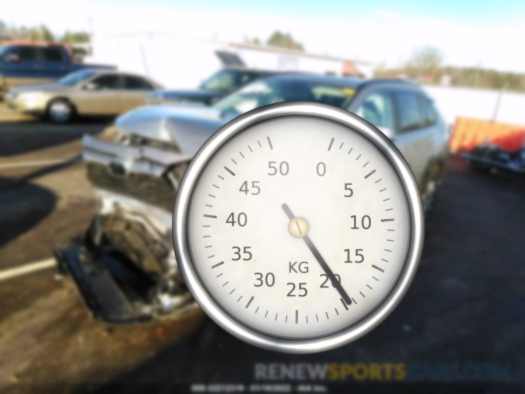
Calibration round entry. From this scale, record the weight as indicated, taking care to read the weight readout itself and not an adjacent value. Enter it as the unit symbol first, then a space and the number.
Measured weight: kg 19.5
